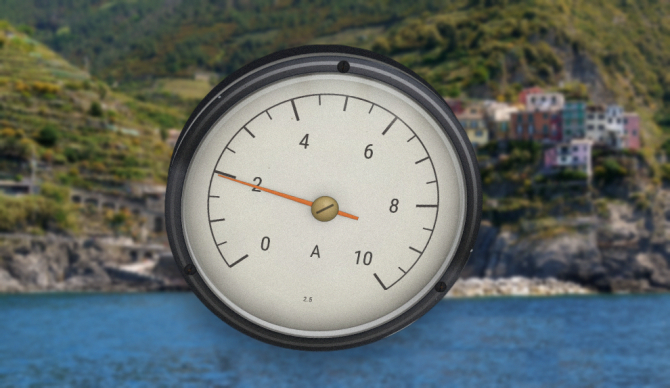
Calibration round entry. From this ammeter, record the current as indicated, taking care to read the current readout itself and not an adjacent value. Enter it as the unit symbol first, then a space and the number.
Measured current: A 2
